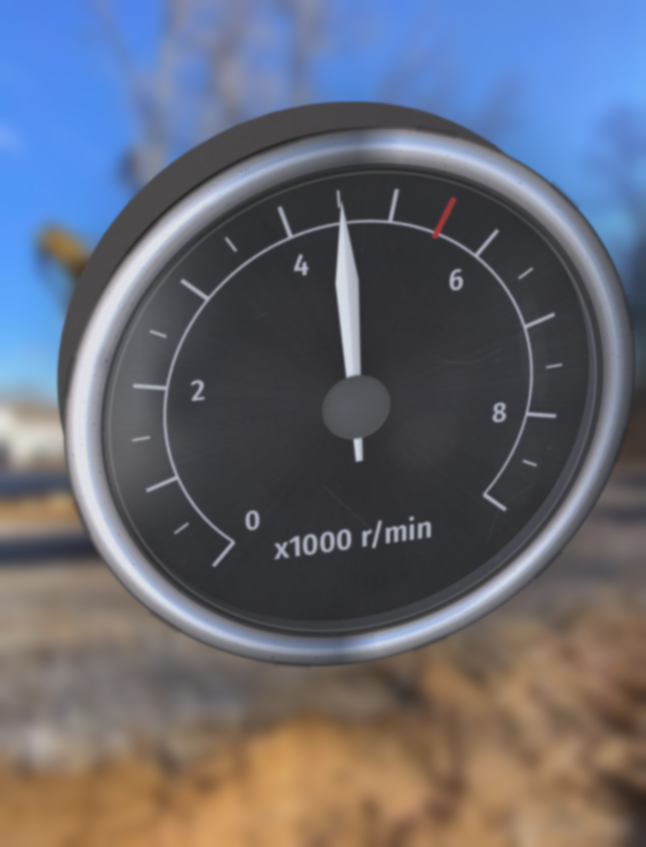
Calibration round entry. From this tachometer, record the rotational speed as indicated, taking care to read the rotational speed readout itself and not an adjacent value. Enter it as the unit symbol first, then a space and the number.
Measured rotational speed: rpm 4500
